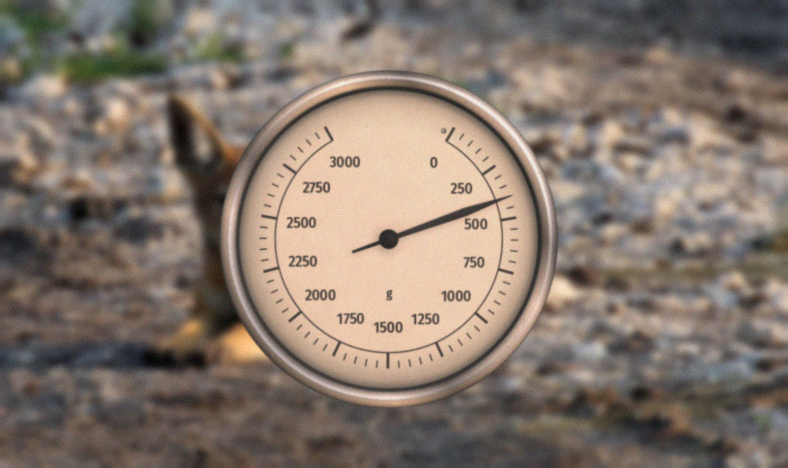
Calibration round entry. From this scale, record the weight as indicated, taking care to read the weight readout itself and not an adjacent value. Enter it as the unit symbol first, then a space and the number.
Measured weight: g 400
